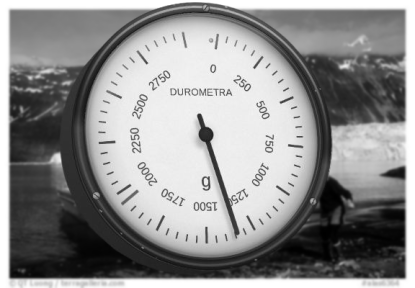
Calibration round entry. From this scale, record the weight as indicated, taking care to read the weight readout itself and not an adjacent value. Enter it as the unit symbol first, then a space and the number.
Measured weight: g 1350
